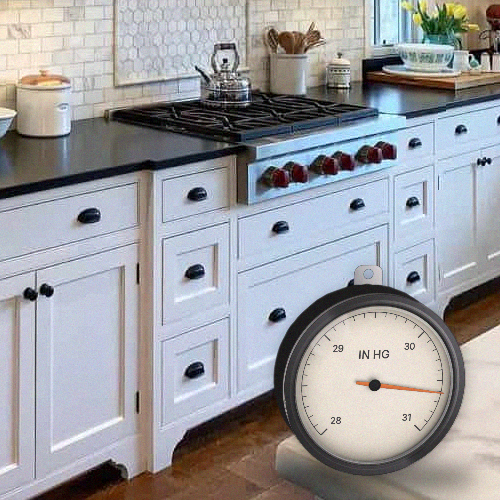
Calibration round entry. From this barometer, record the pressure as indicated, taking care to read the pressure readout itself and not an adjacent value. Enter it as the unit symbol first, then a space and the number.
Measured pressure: inHg 30.6
